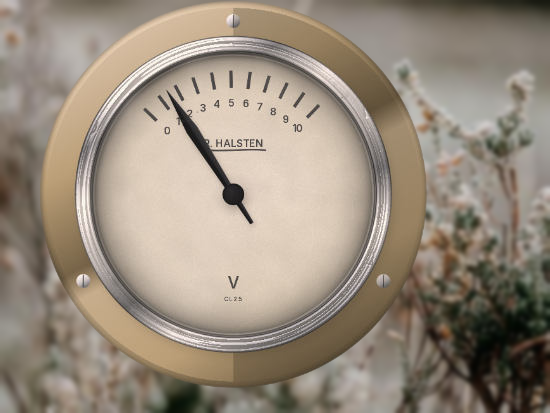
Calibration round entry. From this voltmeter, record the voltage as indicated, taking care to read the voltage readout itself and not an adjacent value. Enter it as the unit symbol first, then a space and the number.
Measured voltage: V 1.5
